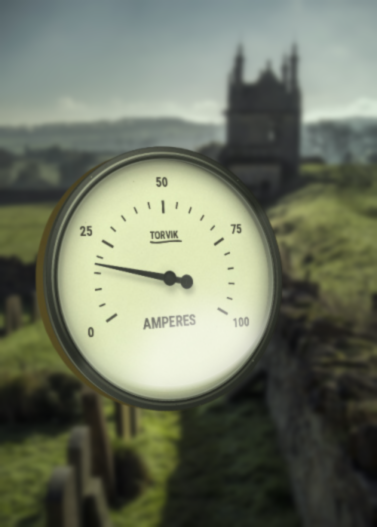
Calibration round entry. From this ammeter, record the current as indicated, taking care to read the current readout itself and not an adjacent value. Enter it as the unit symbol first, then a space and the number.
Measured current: A 17.5
